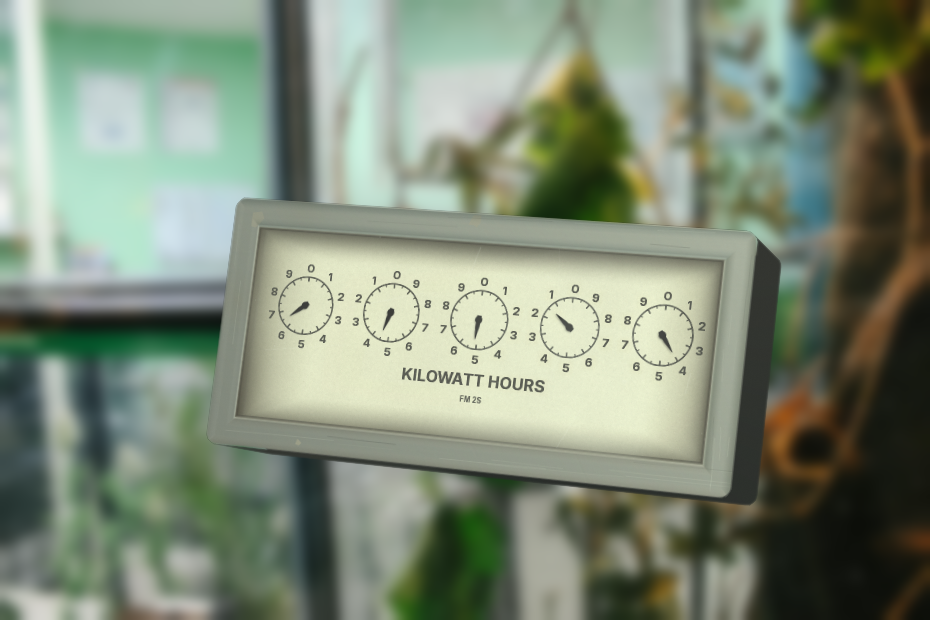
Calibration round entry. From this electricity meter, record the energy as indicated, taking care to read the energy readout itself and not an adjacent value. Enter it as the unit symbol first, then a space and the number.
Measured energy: kWh 64514
